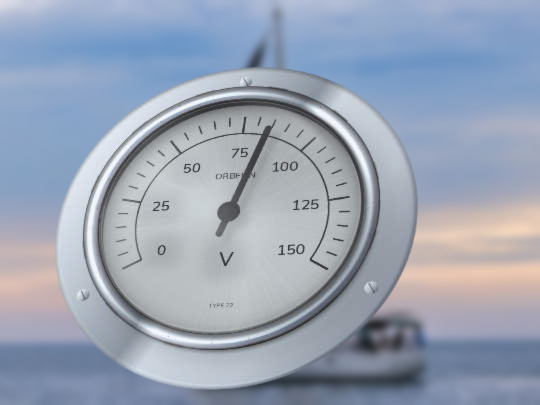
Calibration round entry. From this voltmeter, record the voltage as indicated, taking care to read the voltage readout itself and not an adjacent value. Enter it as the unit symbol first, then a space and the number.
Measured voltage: V 85
